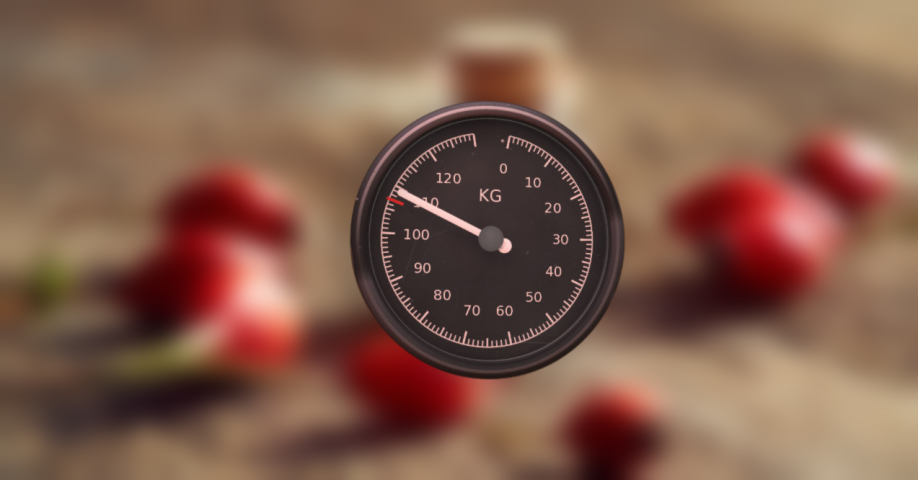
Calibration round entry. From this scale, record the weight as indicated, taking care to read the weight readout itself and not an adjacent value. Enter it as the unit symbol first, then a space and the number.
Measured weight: kg 109
